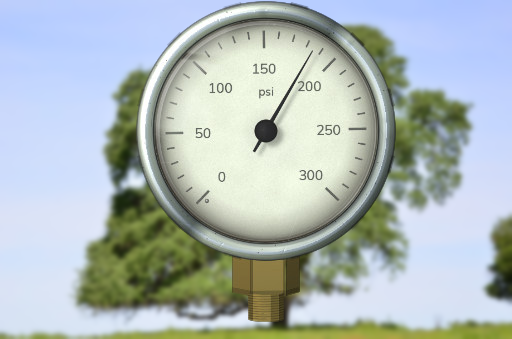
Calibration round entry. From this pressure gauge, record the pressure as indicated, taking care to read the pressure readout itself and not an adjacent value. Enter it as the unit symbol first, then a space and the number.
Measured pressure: psi 185
